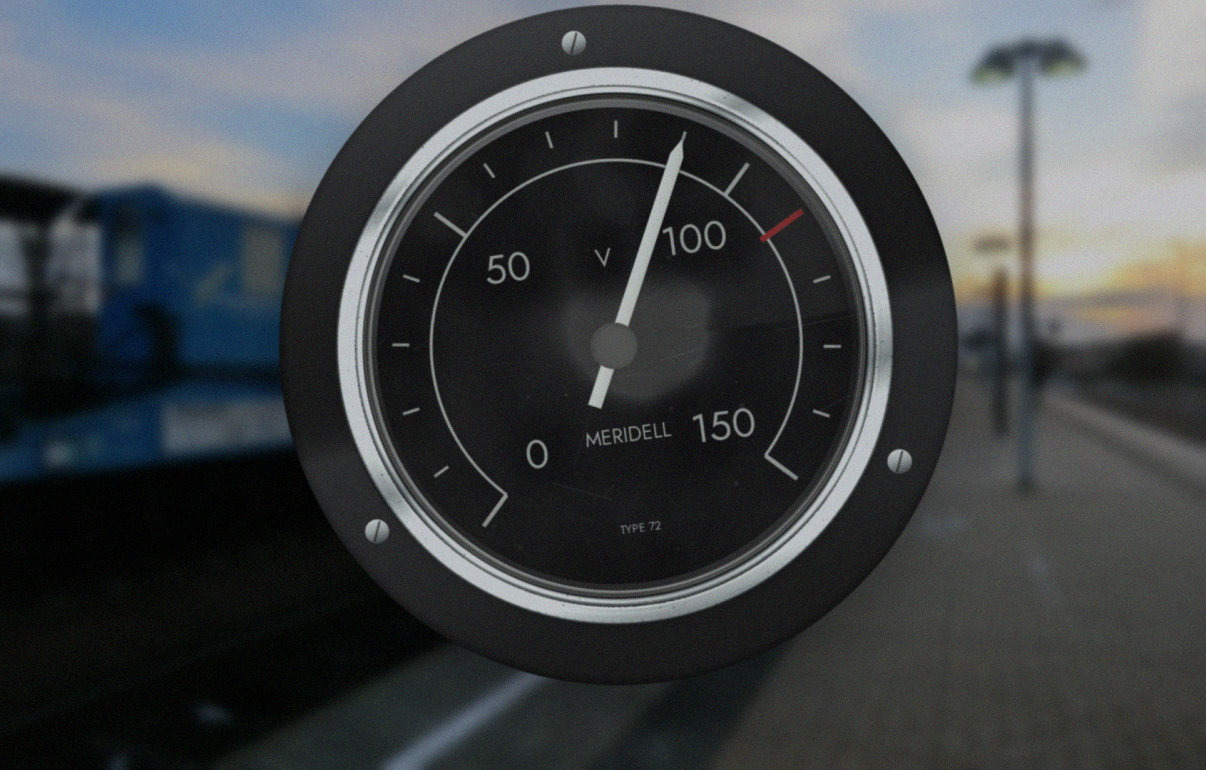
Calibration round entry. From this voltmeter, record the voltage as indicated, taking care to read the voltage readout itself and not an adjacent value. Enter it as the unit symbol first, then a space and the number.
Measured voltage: V 90
